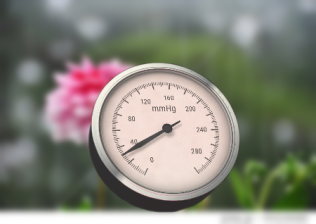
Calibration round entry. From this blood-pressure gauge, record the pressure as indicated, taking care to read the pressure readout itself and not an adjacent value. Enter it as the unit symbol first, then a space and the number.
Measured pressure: mmHg 30
